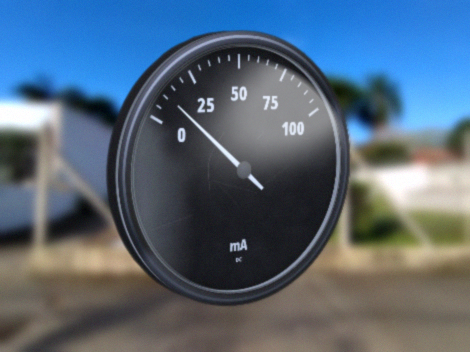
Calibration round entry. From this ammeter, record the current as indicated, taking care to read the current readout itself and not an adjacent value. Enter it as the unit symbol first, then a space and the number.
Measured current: mA 10
